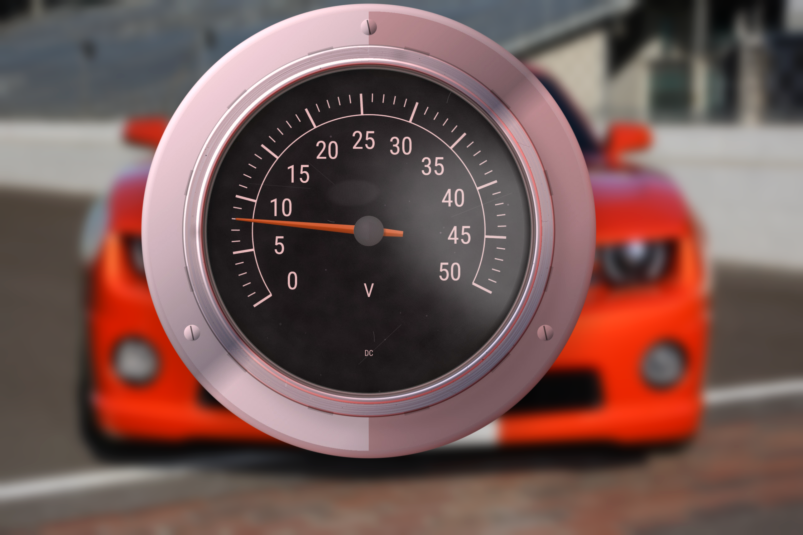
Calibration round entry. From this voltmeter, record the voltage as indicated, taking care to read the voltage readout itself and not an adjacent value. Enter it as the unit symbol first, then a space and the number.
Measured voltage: V 8
